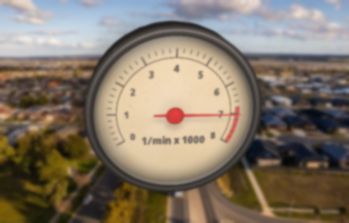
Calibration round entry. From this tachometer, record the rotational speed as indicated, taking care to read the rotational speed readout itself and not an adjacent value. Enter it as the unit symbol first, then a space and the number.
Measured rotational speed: rpm 7000
